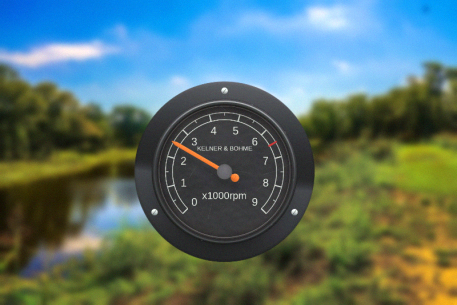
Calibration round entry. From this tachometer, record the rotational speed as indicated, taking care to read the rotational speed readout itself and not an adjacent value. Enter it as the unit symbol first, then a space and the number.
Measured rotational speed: rpm 2500
